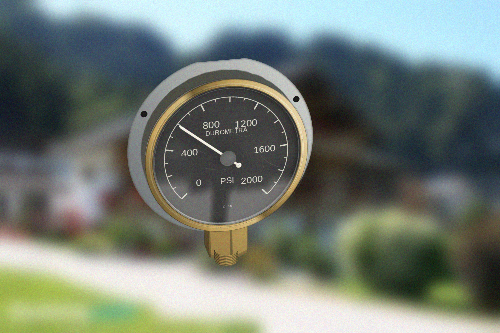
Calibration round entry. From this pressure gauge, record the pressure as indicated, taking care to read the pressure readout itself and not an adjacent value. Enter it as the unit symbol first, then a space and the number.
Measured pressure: psi 600
